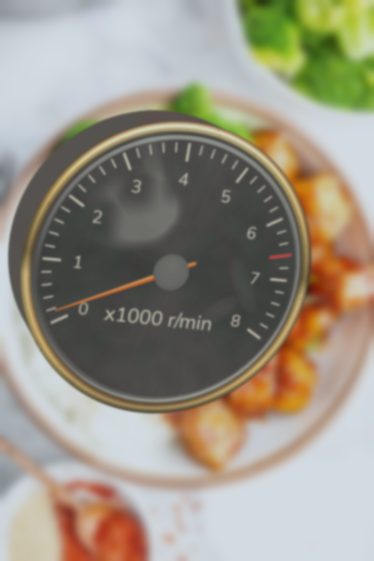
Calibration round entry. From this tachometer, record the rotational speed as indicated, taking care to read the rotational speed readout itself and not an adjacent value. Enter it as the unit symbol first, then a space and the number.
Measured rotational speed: rpm 200
